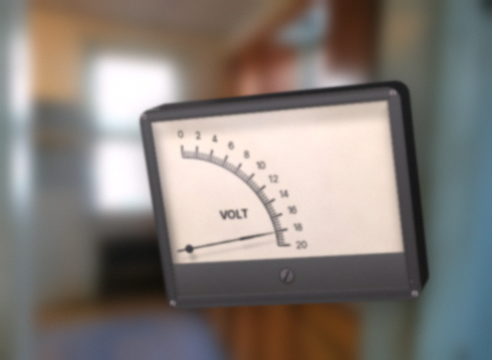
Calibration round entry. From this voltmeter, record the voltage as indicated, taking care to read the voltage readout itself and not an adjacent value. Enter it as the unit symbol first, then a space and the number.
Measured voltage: V 18
